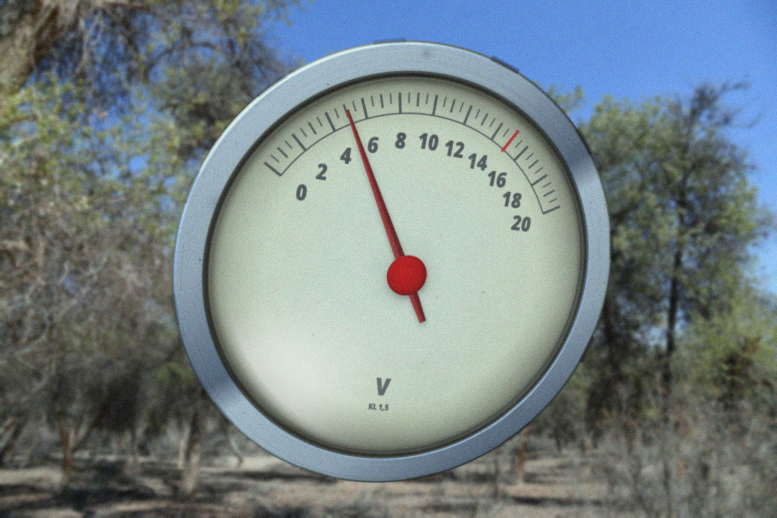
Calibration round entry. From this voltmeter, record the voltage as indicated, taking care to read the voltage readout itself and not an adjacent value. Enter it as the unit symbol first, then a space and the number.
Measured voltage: V 5
